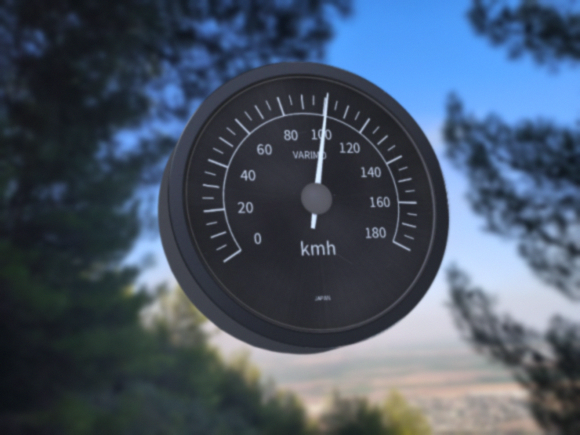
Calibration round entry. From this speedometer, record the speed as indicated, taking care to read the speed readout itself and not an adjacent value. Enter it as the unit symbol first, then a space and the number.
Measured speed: km/h 100
